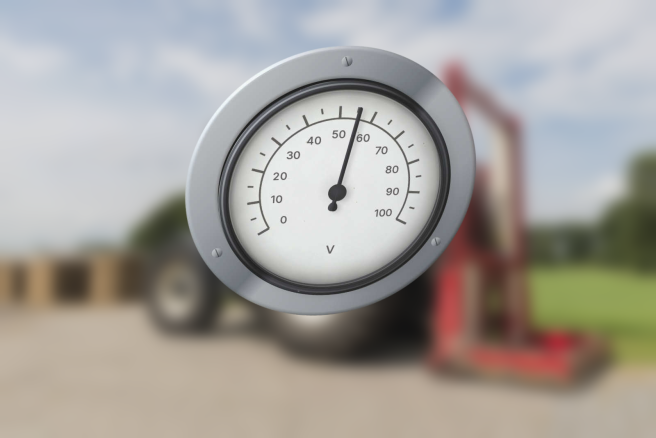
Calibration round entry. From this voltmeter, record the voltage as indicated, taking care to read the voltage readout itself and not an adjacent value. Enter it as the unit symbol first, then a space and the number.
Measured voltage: V 55
